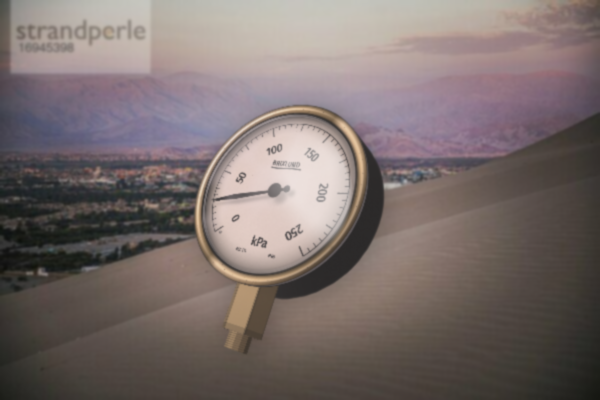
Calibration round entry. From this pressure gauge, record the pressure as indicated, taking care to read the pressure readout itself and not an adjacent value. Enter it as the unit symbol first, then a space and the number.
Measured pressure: kPa 25
